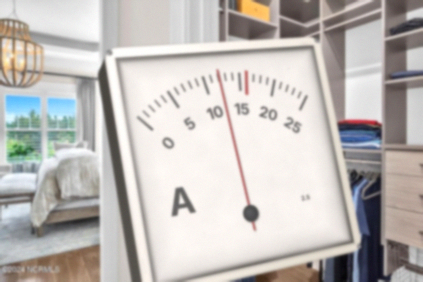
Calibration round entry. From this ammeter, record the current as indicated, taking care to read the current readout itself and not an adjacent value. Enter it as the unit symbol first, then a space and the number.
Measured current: A 12
